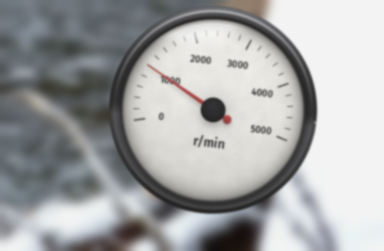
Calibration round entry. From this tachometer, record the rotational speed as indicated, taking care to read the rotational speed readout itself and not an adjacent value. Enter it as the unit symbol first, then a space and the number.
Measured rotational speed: rpm 1000
